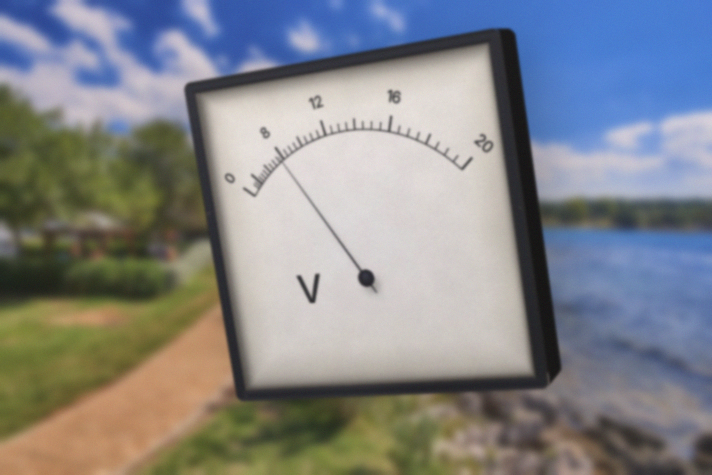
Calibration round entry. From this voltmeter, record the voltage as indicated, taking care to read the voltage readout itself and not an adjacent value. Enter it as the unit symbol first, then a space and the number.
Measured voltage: V 8
